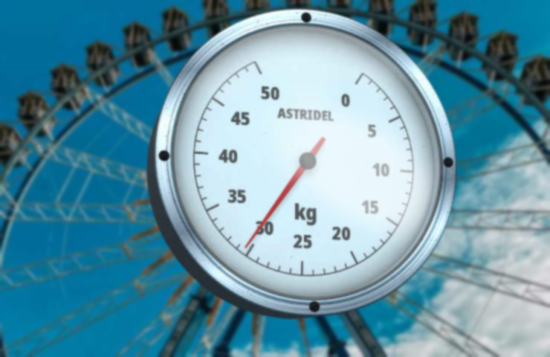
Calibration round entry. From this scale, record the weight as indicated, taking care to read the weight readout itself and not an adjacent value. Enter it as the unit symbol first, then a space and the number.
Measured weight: kg 30.5
